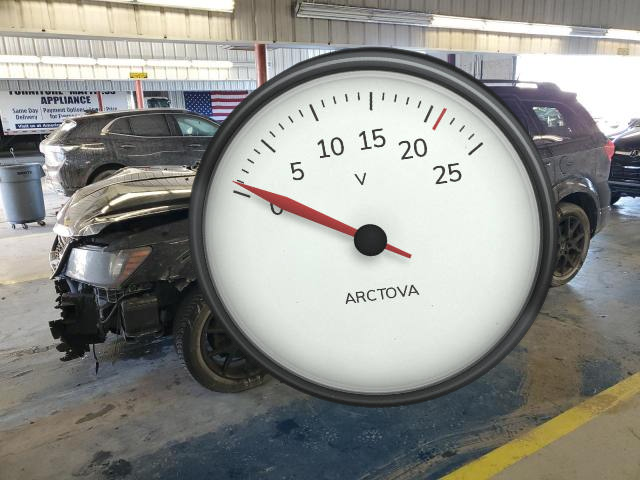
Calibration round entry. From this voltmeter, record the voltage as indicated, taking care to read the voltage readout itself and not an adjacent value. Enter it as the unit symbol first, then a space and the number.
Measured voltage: V 1
